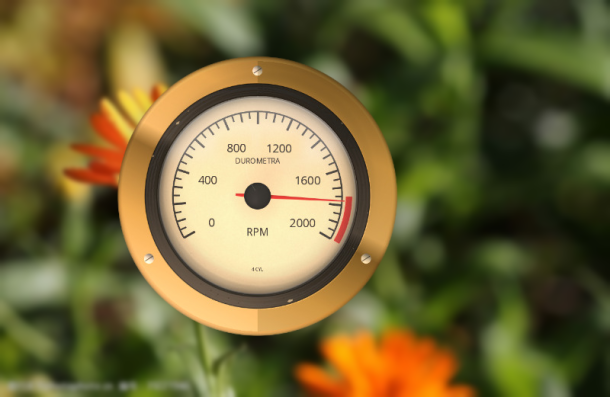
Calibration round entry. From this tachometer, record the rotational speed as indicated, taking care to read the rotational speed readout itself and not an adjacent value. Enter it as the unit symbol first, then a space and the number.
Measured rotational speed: rpm 1775
